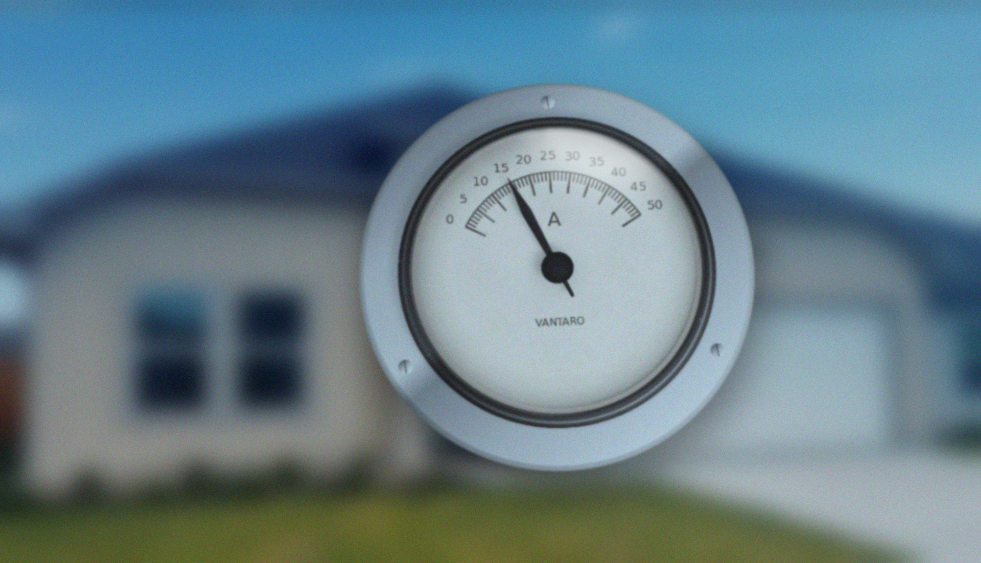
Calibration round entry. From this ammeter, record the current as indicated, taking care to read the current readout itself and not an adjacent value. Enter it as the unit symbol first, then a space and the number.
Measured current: A 15
